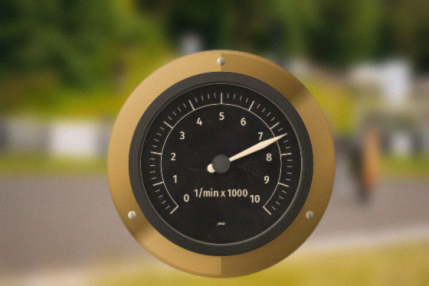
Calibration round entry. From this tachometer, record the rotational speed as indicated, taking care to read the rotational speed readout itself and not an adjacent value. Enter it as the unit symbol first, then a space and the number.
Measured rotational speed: rpm 7400
